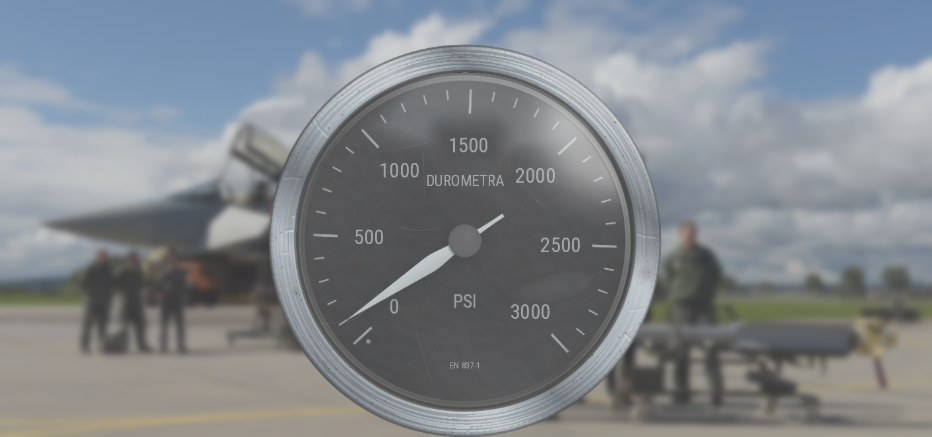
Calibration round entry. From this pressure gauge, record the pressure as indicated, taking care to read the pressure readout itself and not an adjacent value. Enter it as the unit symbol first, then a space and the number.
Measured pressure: psi 100
